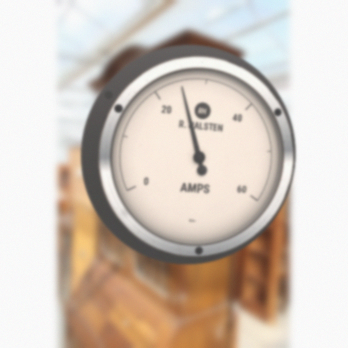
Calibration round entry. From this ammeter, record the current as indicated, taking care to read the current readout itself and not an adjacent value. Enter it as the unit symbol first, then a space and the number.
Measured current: A 25
